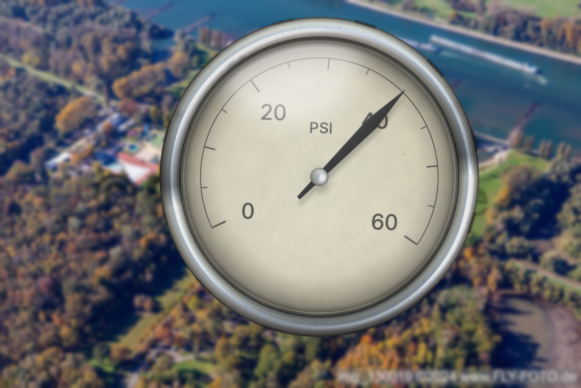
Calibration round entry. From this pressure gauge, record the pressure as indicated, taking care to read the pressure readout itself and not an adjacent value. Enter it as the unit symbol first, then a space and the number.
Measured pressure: psi 40
